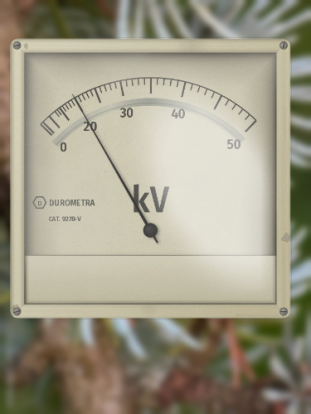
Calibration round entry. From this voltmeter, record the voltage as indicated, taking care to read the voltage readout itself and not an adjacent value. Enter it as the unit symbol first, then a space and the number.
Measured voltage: kV 20
